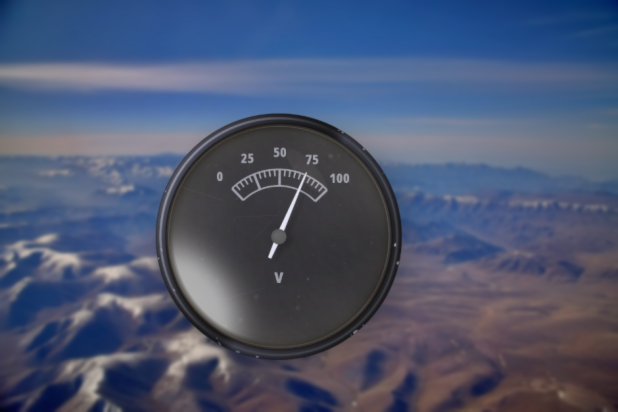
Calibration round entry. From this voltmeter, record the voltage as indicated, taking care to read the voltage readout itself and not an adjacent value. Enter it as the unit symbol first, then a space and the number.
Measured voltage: V 75
